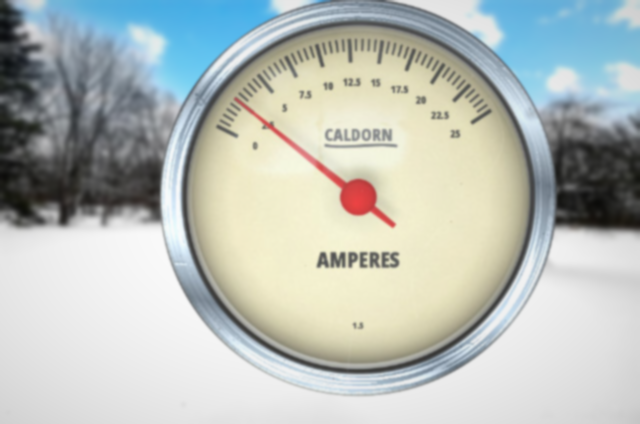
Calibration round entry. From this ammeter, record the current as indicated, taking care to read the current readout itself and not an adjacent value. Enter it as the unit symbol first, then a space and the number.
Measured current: A 2.5
